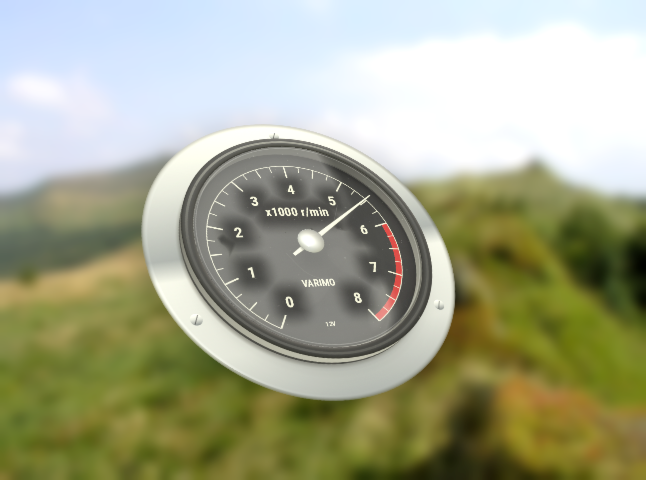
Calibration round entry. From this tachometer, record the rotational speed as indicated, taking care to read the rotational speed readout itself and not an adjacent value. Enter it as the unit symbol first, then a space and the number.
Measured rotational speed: rpm 5500
